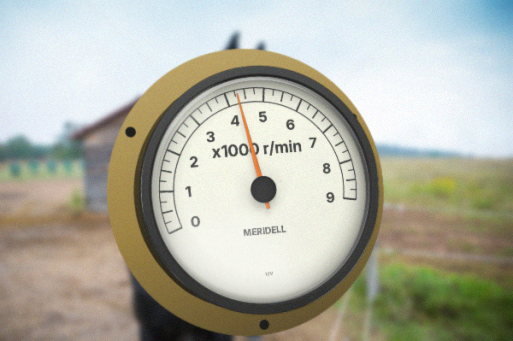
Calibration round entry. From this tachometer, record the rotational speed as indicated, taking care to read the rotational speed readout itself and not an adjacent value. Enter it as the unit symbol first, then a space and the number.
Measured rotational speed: rpm 4250
